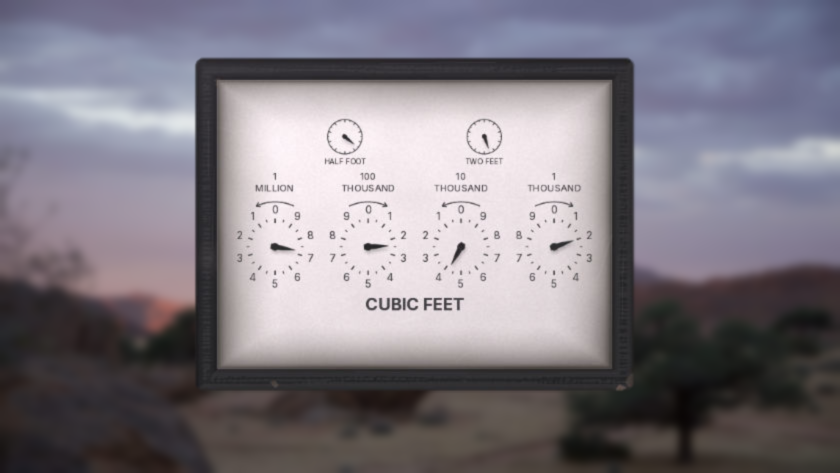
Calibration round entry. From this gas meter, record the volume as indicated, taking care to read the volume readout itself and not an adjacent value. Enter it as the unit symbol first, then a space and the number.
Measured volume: ft³ 724200
